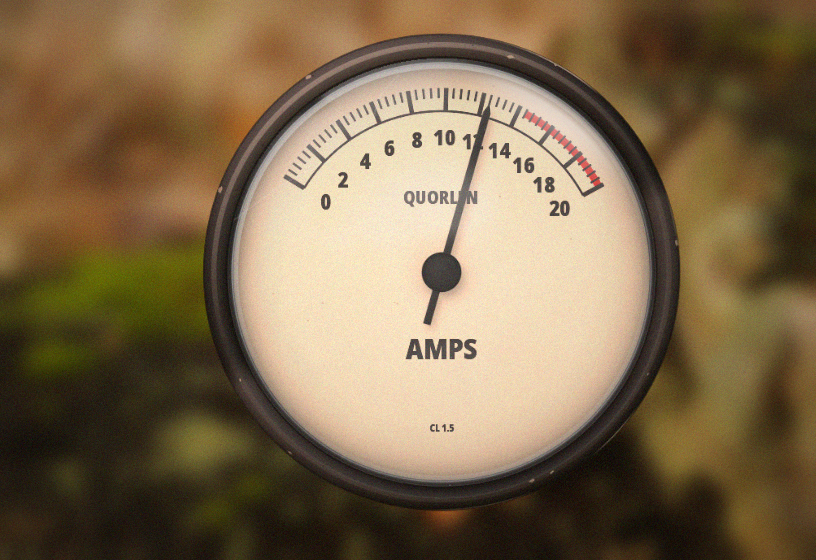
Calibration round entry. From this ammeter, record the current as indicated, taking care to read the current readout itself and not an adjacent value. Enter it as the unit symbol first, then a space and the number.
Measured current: A 12.4
